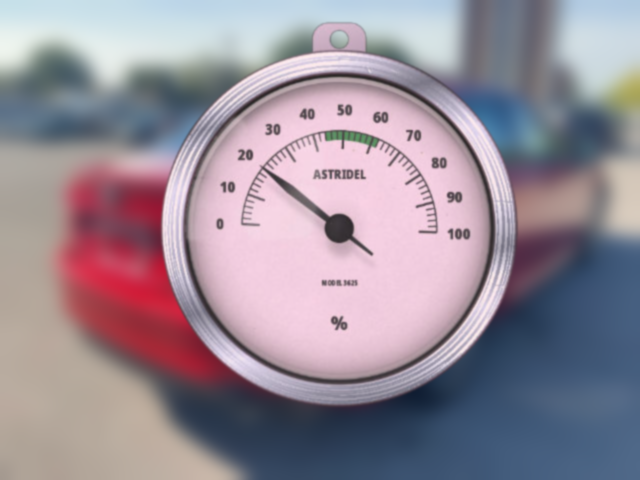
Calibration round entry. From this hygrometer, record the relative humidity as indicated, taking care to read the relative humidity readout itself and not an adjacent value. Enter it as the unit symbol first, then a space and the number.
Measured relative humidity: % 20
